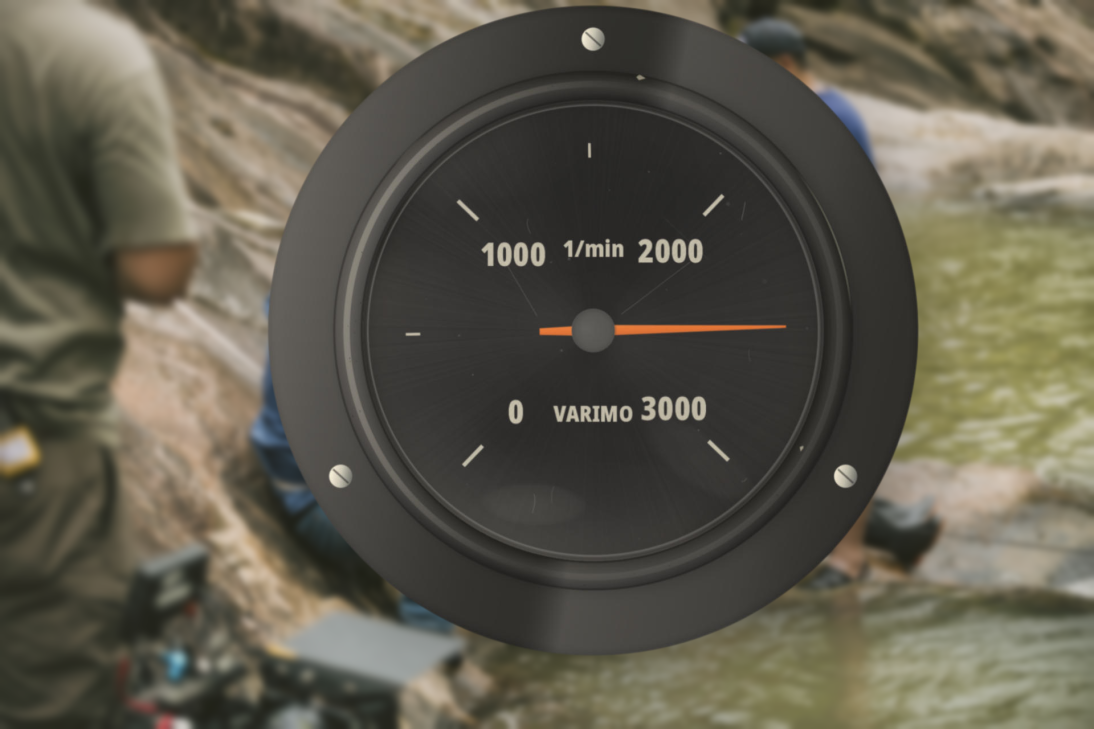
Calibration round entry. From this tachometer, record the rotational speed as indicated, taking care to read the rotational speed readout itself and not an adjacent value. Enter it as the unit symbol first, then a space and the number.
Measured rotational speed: rpm 2500
